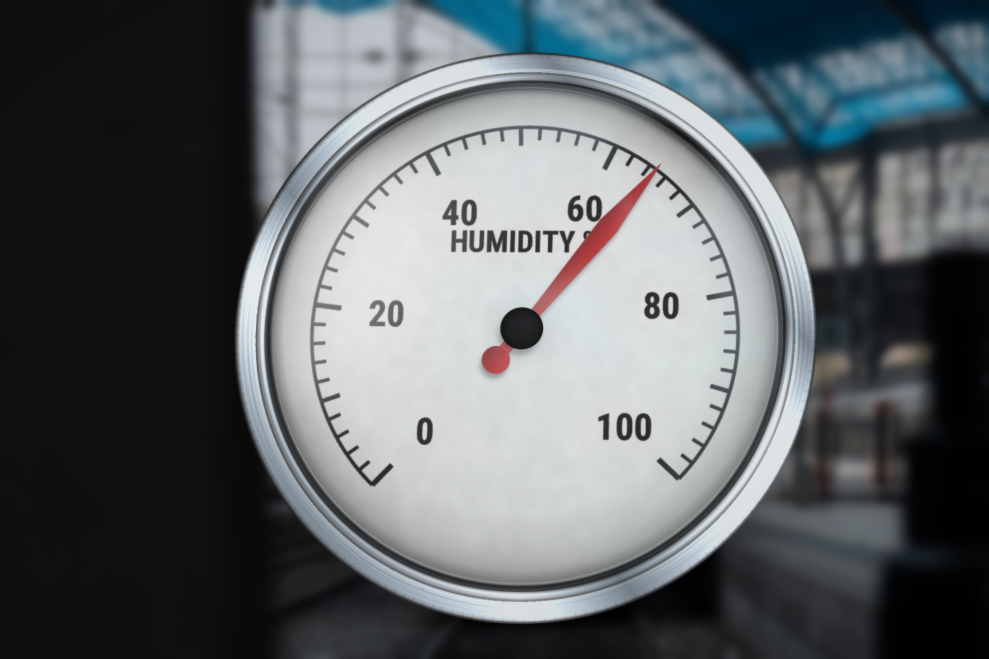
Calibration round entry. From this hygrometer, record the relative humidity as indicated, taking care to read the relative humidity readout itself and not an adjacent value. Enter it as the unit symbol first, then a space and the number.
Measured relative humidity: % 65
